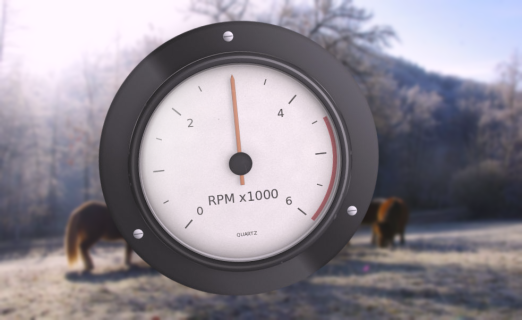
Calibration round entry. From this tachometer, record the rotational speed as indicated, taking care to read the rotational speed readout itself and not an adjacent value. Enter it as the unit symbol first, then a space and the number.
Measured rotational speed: rpm 3000
